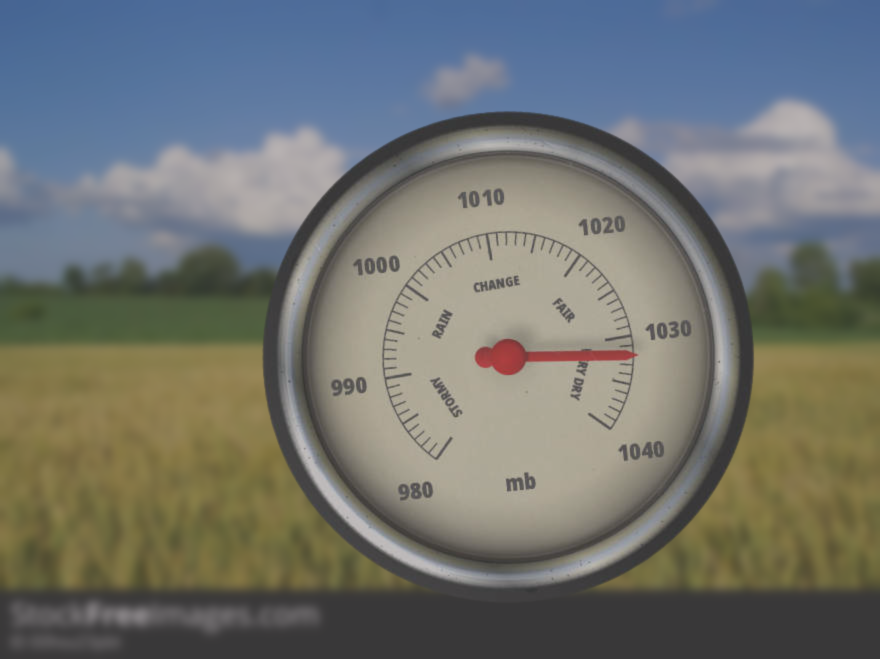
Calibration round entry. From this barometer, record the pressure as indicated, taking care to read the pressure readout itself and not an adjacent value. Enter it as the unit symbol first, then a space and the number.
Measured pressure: mbar 1032
